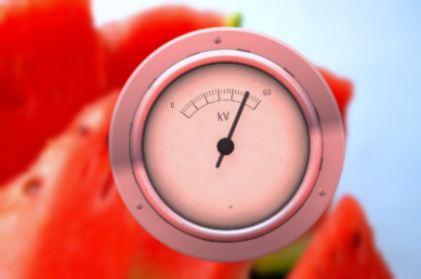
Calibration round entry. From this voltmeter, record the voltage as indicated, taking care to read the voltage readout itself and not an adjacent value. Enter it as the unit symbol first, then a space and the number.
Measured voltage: kV 50
